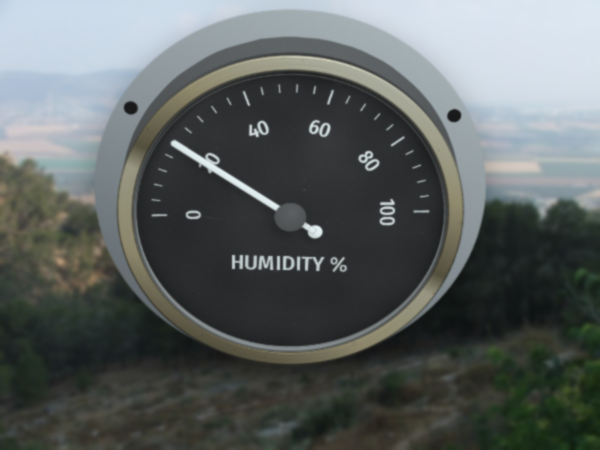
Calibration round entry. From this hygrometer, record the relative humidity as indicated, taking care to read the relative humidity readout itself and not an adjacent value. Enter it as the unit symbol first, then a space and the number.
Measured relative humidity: % 20
